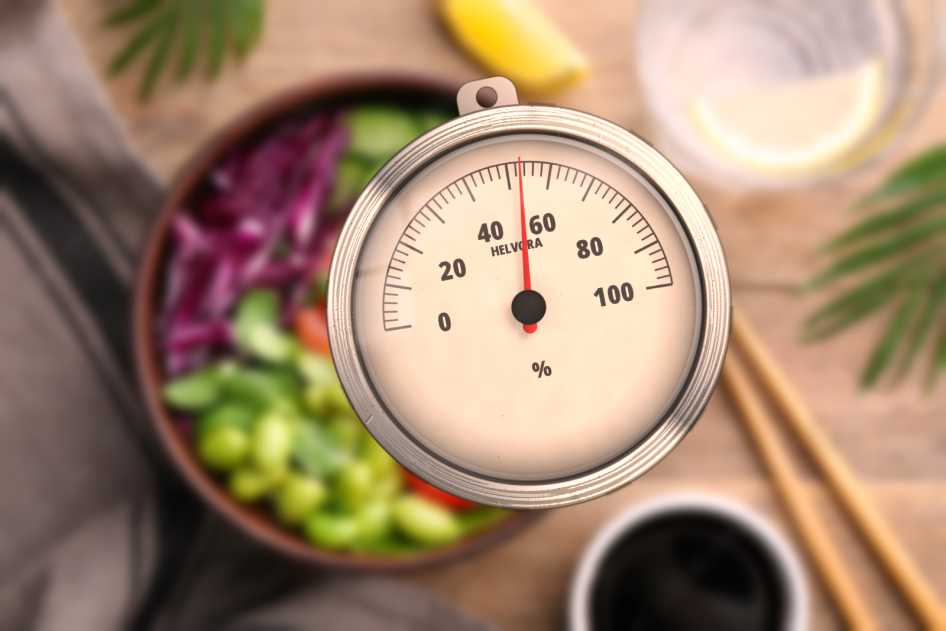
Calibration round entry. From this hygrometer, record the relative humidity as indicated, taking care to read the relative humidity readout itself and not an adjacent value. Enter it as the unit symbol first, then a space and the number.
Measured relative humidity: % 53
